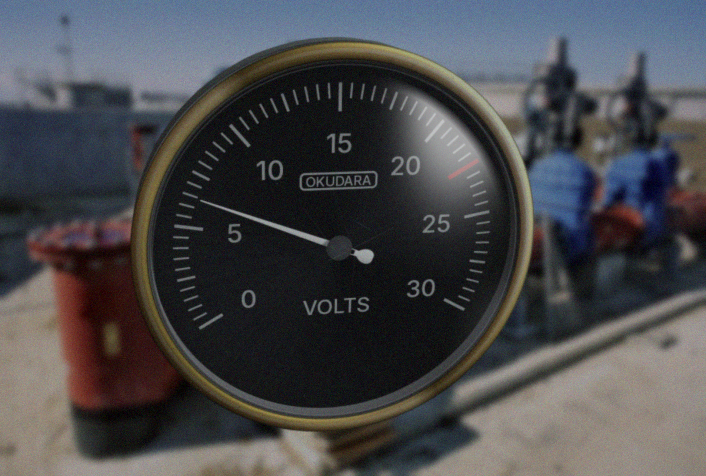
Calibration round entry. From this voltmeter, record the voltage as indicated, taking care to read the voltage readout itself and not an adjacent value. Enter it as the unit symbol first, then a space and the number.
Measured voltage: V 6.5
